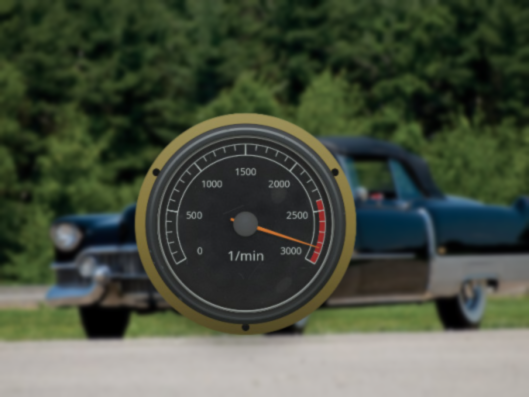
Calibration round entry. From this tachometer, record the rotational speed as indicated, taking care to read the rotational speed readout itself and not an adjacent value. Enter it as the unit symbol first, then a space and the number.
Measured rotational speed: rpm 2850
